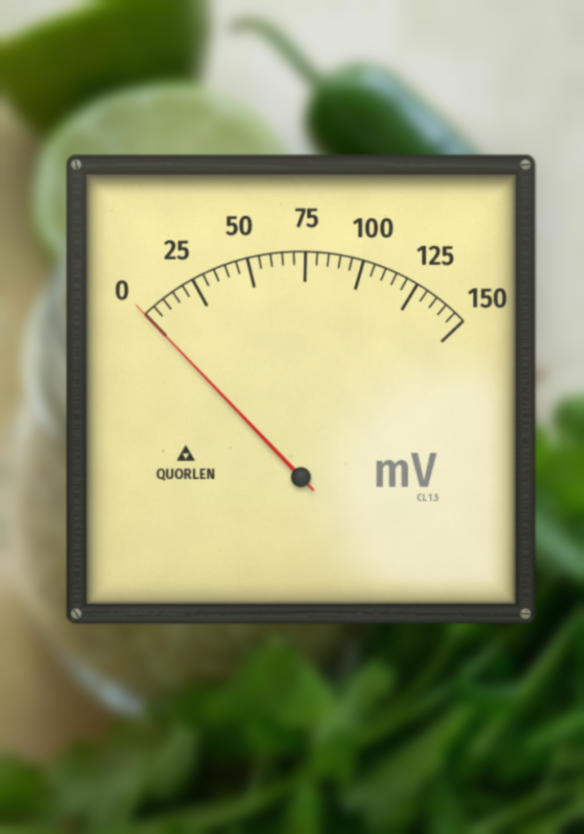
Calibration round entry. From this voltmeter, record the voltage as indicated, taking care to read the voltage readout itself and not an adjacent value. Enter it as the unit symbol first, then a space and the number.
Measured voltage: mV 0
